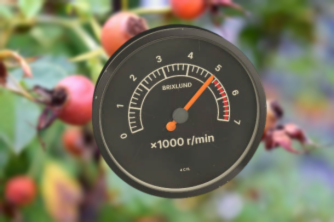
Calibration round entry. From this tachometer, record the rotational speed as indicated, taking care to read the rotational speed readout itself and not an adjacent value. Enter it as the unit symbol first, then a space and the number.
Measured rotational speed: rpm 5000
